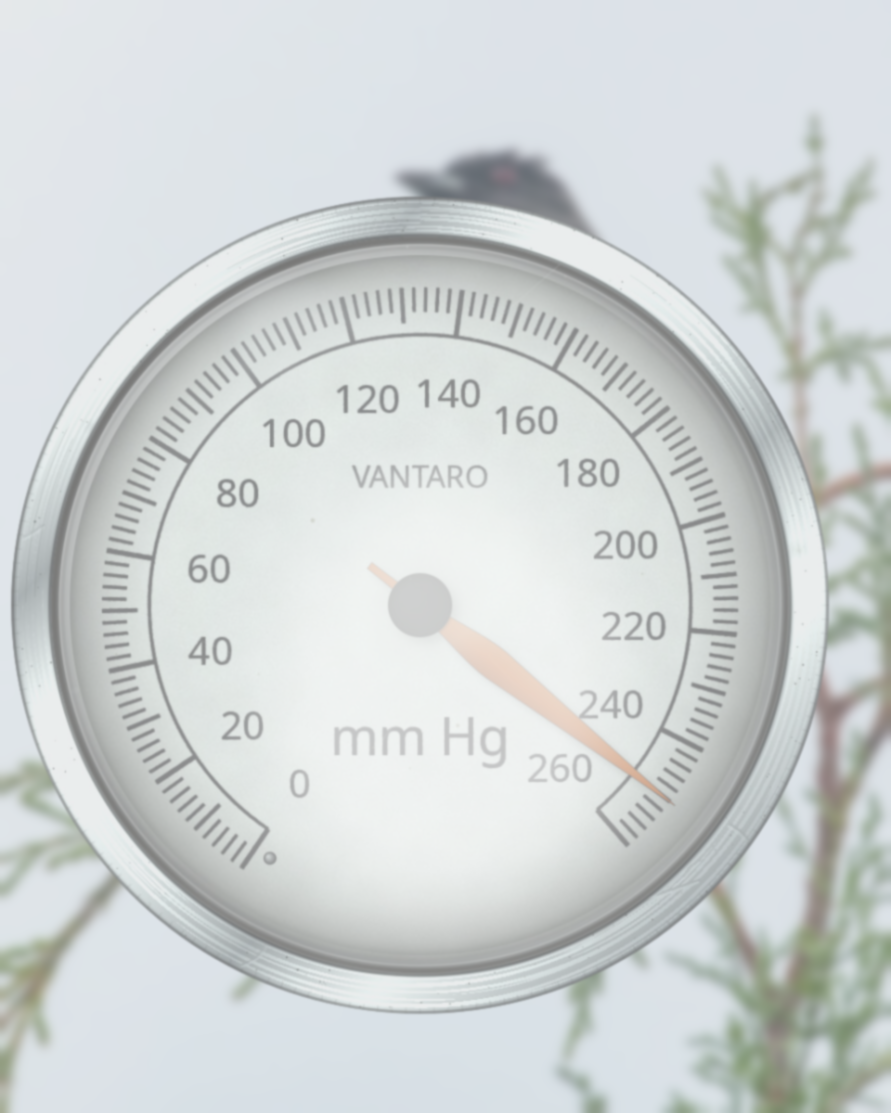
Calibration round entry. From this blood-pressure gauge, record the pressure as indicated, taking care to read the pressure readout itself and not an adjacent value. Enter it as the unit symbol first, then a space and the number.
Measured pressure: mmHg 250
